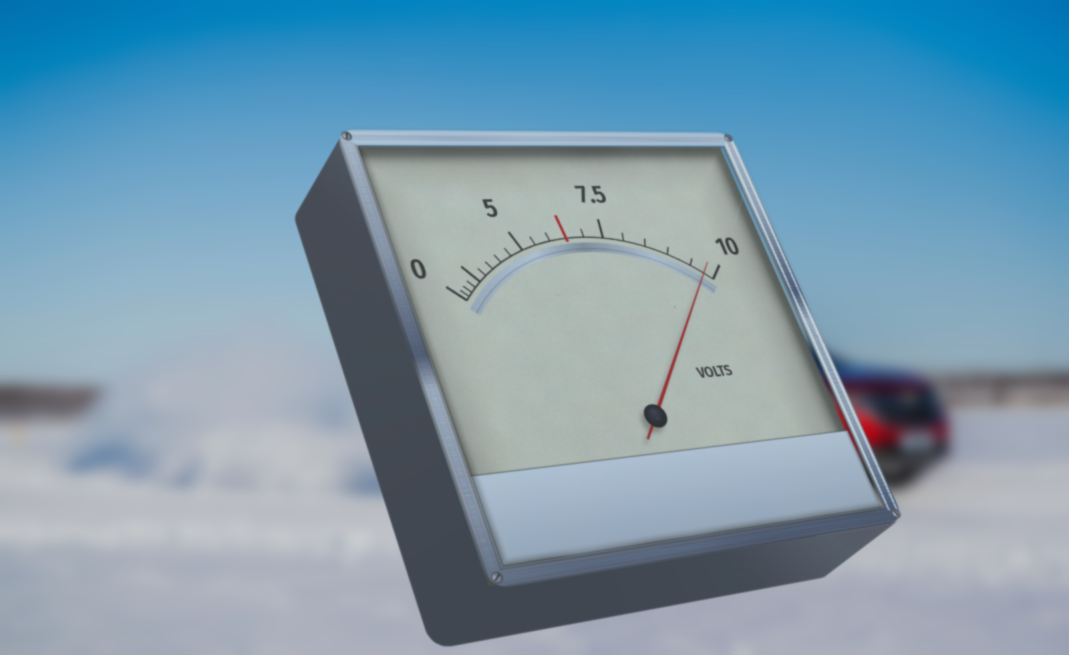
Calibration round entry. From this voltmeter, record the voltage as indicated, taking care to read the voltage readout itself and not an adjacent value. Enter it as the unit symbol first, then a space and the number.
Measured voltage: V 9.75
